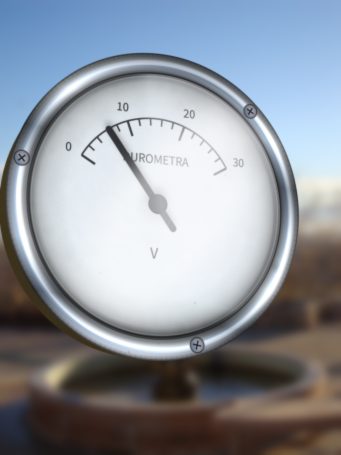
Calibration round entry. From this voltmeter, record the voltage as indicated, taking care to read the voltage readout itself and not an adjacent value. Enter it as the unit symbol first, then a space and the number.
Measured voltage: V 6
